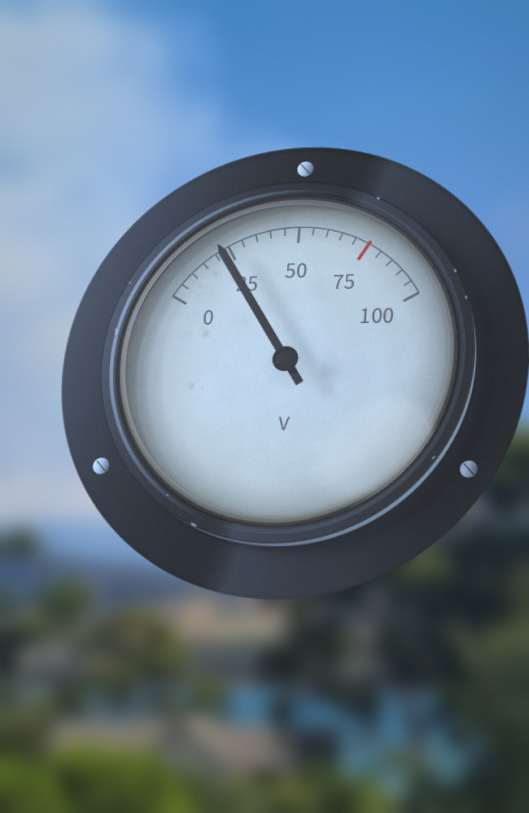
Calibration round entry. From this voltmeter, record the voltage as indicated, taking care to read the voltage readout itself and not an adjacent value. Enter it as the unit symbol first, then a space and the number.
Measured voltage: V 22.5
